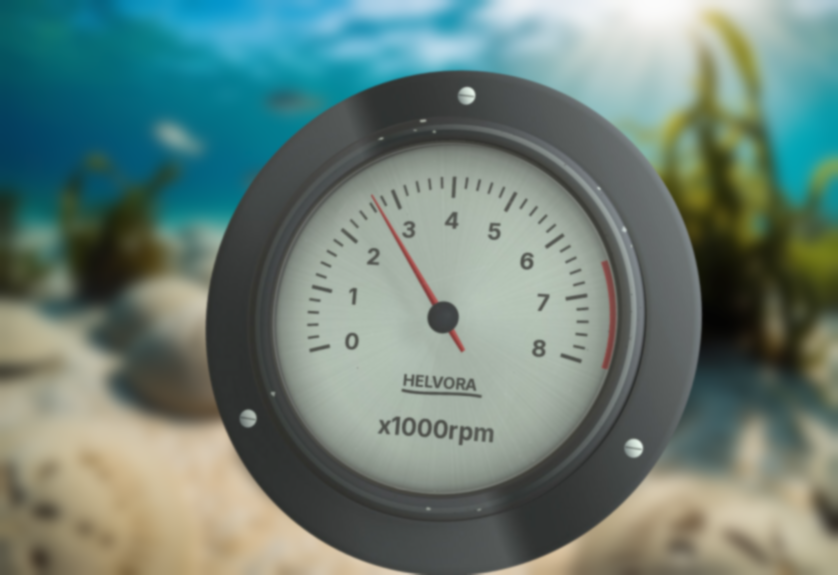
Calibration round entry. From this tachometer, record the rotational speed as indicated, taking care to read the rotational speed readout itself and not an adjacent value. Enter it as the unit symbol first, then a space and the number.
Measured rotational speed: rpm 2700
